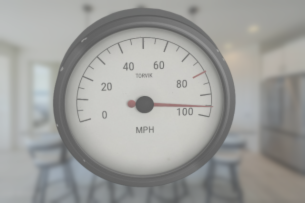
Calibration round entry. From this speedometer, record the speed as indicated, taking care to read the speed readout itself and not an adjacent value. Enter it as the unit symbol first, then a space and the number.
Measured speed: mph 95
